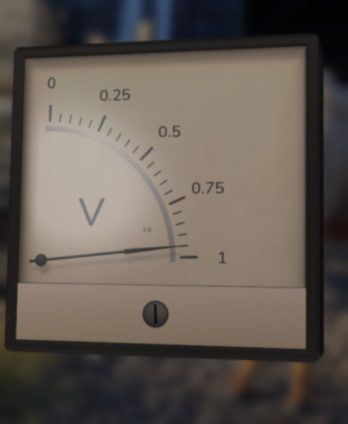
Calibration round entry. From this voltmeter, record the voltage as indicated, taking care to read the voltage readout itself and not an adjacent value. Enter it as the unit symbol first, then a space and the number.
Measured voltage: V 0.95
